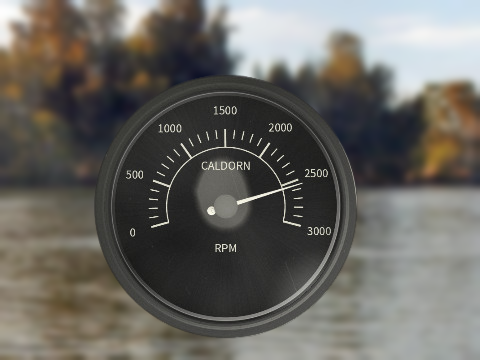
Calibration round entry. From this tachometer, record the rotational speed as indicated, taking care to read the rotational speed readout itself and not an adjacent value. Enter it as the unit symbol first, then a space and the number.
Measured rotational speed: rpm 2550
